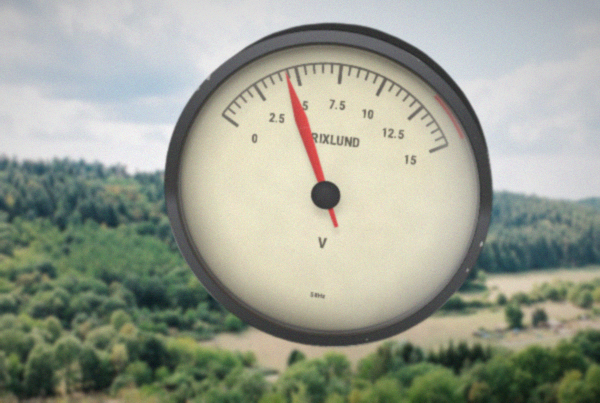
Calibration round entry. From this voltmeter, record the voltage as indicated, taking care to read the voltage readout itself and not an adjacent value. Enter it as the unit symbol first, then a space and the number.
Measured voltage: V 4.5
